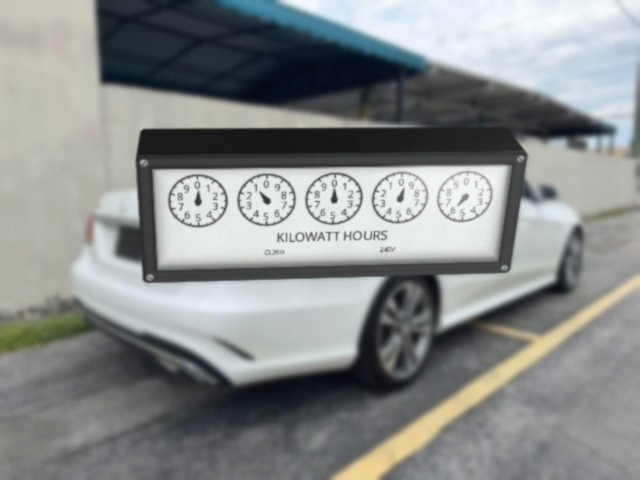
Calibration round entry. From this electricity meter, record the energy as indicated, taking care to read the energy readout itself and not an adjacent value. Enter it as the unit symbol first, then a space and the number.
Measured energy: kWh 996
